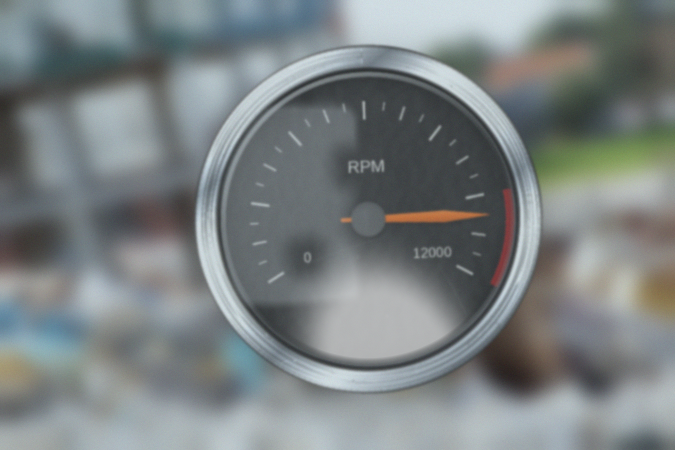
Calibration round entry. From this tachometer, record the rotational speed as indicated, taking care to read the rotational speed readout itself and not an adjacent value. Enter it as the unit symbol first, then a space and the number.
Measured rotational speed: rpm 10500
